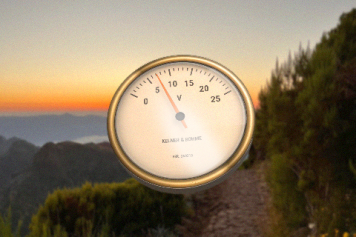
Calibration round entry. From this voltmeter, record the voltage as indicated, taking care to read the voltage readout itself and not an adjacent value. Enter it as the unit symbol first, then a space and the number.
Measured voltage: V 7
